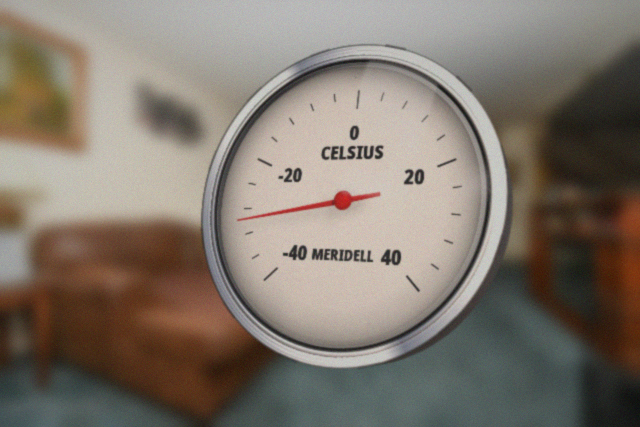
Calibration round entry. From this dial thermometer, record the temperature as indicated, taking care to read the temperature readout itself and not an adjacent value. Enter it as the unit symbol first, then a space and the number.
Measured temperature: °C -30
